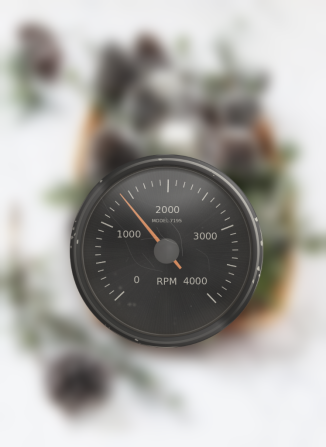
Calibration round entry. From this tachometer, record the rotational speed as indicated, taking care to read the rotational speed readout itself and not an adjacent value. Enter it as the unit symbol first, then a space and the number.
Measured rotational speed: rpm 1400
